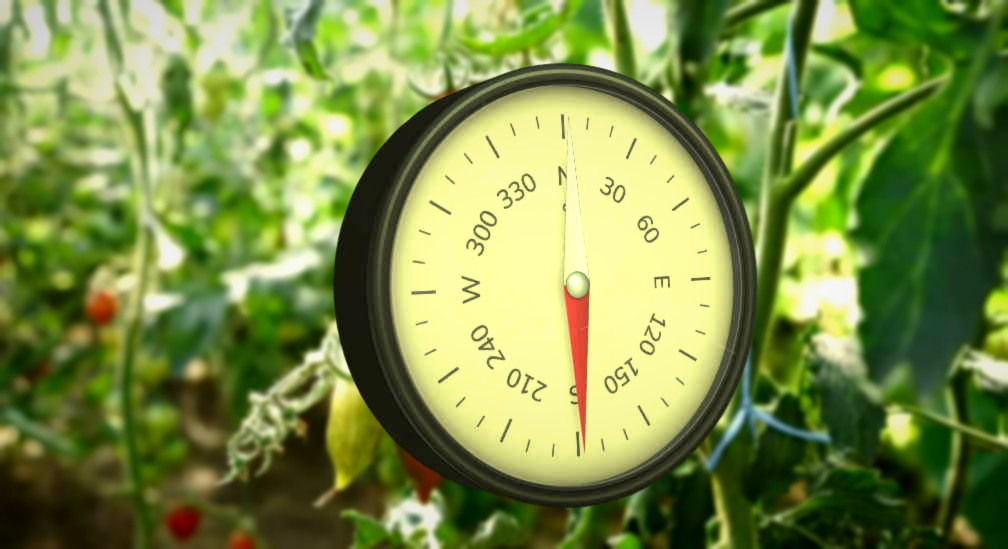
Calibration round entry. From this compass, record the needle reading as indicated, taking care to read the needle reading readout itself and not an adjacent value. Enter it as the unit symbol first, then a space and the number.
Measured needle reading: ° 180
